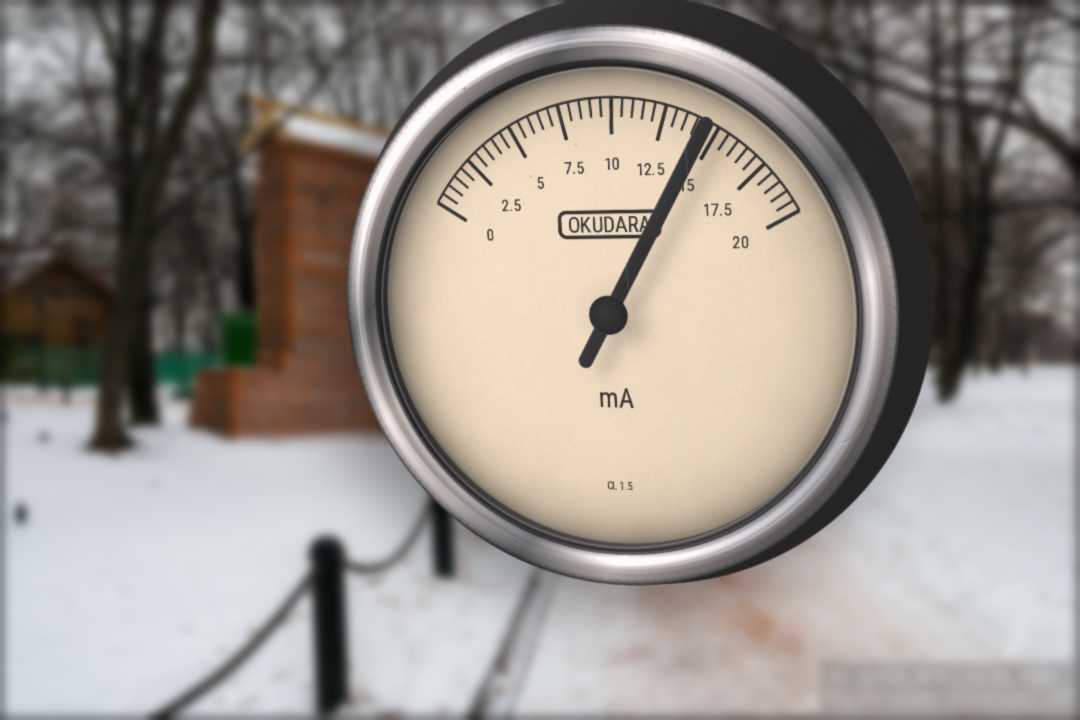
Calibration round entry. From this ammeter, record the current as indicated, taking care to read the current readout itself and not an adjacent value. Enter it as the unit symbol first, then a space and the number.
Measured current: mA 14.5
